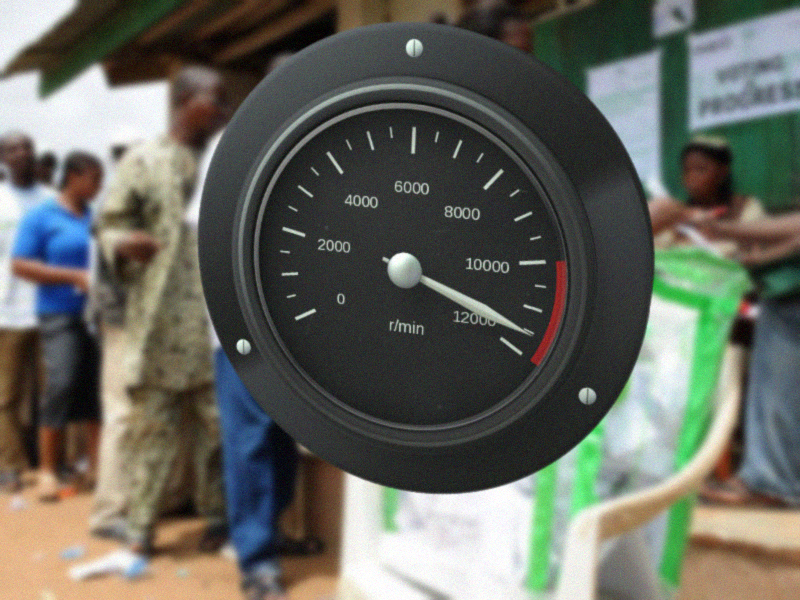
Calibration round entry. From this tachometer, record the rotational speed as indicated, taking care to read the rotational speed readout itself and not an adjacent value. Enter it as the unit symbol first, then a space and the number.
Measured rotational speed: rpm 11500
